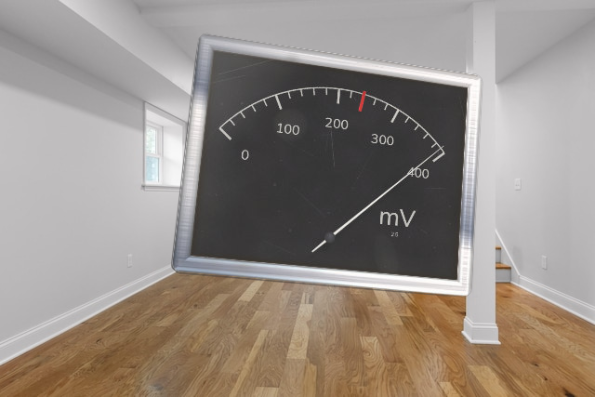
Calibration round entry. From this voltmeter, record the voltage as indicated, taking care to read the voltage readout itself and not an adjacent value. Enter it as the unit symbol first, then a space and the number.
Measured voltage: mV 390
